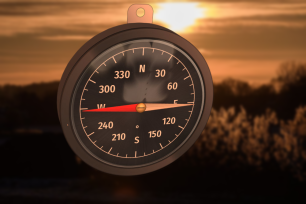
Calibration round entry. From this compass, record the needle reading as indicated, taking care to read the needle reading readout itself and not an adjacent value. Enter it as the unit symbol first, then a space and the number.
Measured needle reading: ° 270
